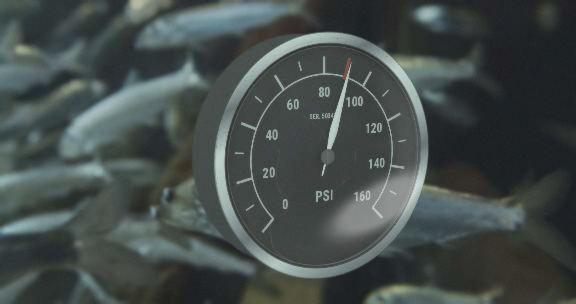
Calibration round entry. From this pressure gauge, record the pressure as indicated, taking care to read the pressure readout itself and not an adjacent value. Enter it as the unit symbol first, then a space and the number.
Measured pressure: psi 90
